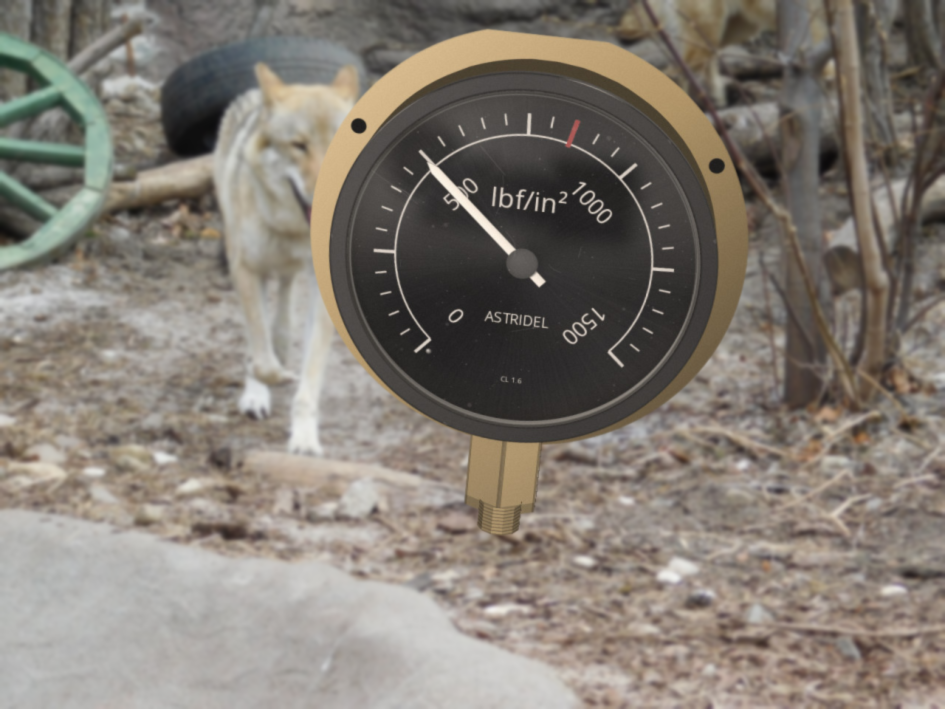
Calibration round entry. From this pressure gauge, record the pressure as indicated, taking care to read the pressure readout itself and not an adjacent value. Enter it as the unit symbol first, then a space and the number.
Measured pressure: psi 500
